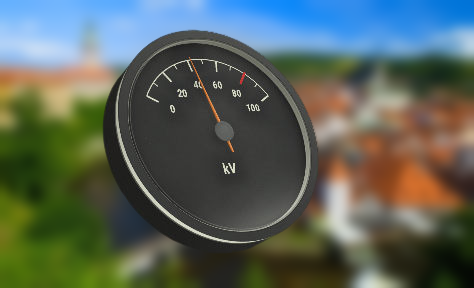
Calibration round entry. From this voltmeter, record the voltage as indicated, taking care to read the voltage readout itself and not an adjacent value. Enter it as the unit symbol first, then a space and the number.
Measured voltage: kV 40
